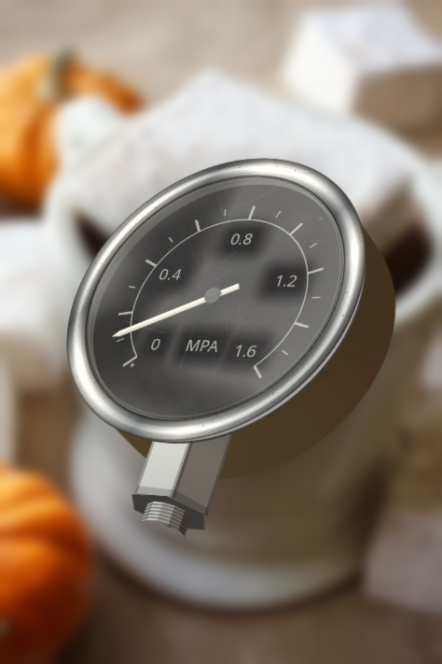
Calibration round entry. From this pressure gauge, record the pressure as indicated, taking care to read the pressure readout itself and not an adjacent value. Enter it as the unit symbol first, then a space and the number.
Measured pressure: MPa 0.1
